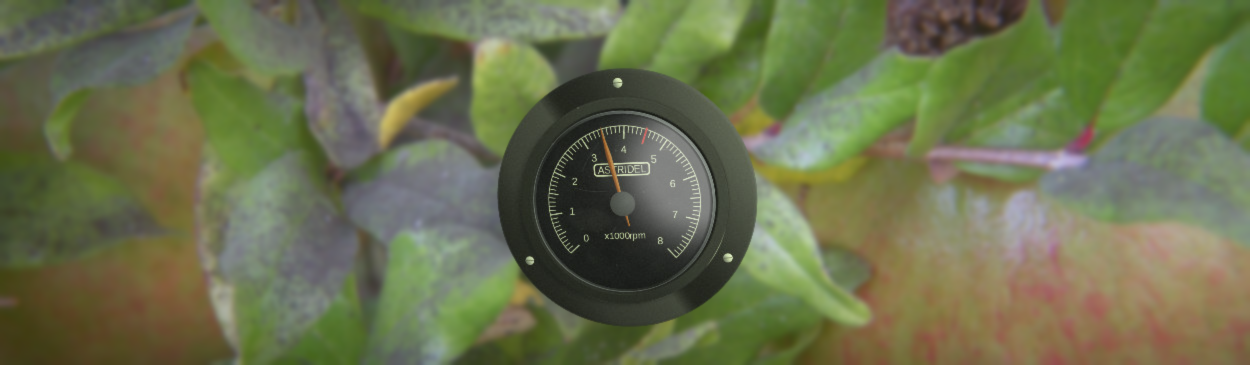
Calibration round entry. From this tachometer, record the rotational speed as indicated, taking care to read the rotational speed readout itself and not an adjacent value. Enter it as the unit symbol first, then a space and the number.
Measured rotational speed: rpm 3500
